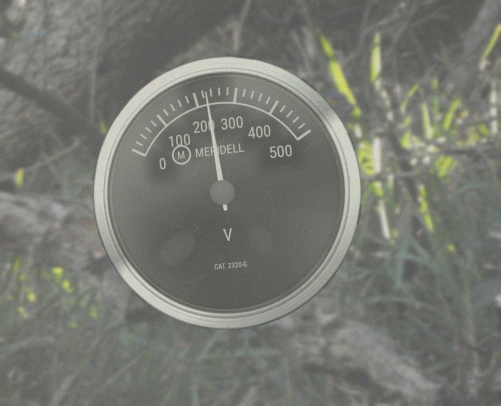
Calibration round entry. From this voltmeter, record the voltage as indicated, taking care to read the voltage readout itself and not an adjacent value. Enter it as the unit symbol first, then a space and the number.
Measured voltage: V 230
